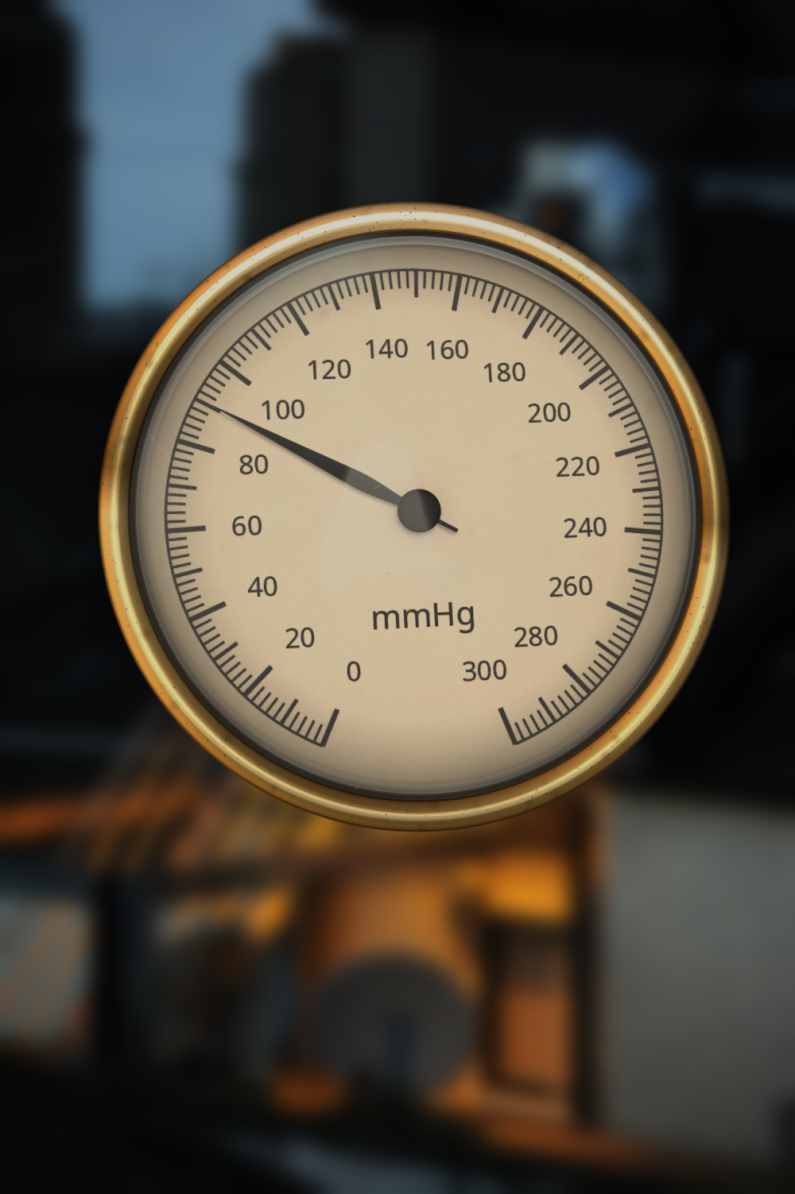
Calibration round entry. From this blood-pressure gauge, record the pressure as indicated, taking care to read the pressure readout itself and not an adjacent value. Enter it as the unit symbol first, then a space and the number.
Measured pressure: mmHg 90
